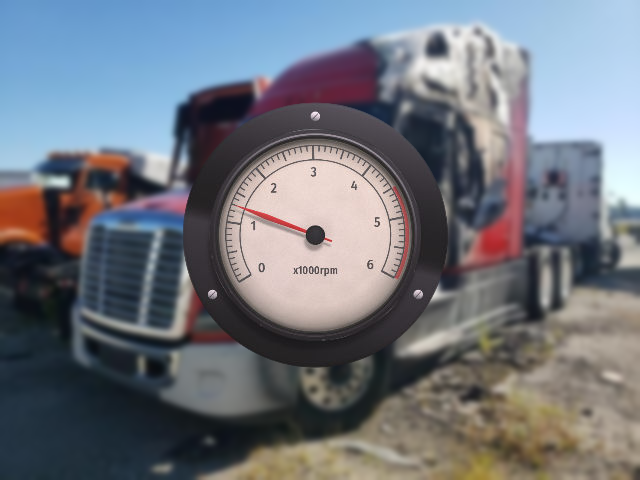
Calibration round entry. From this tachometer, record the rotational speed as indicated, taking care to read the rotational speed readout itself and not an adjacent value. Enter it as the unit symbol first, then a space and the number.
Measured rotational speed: rpm 1300
